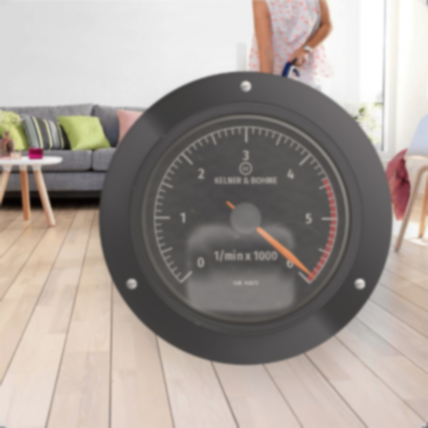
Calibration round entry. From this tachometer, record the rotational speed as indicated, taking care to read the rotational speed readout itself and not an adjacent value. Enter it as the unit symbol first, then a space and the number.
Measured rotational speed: rpm 5900
